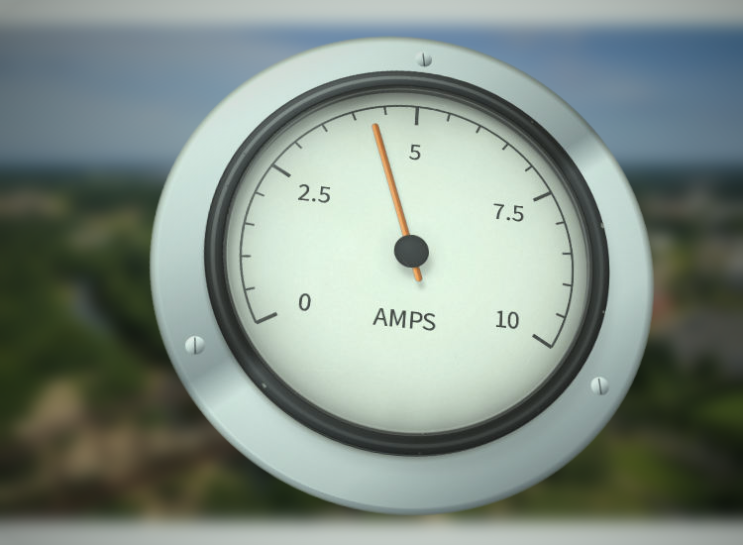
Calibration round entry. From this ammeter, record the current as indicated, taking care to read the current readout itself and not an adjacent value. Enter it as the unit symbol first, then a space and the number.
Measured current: A 4.25
